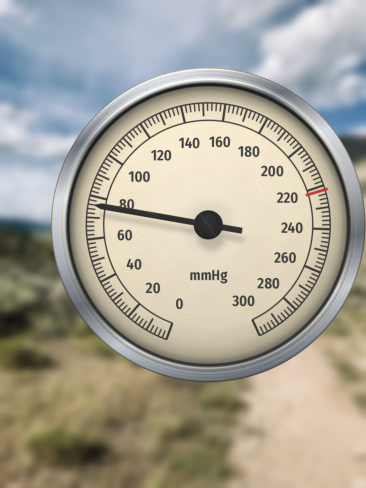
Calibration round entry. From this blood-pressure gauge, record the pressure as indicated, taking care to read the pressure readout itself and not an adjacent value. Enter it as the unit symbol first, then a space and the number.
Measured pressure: mmHg 76
